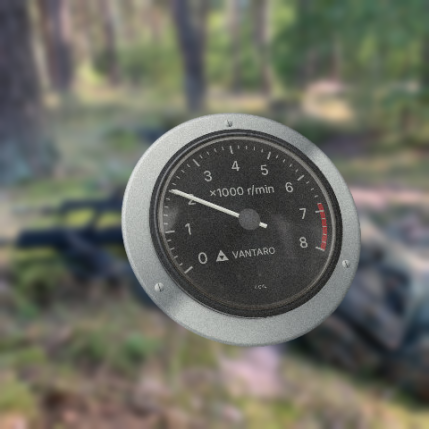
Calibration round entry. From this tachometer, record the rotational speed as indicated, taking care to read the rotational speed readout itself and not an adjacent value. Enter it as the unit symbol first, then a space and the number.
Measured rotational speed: rpm 2000
